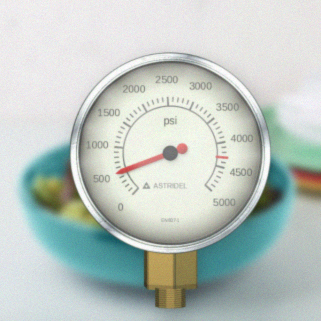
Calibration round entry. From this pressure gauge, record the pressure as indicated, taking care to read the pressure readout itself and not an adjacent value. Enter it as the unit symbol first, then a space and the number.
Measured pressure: psi 500
